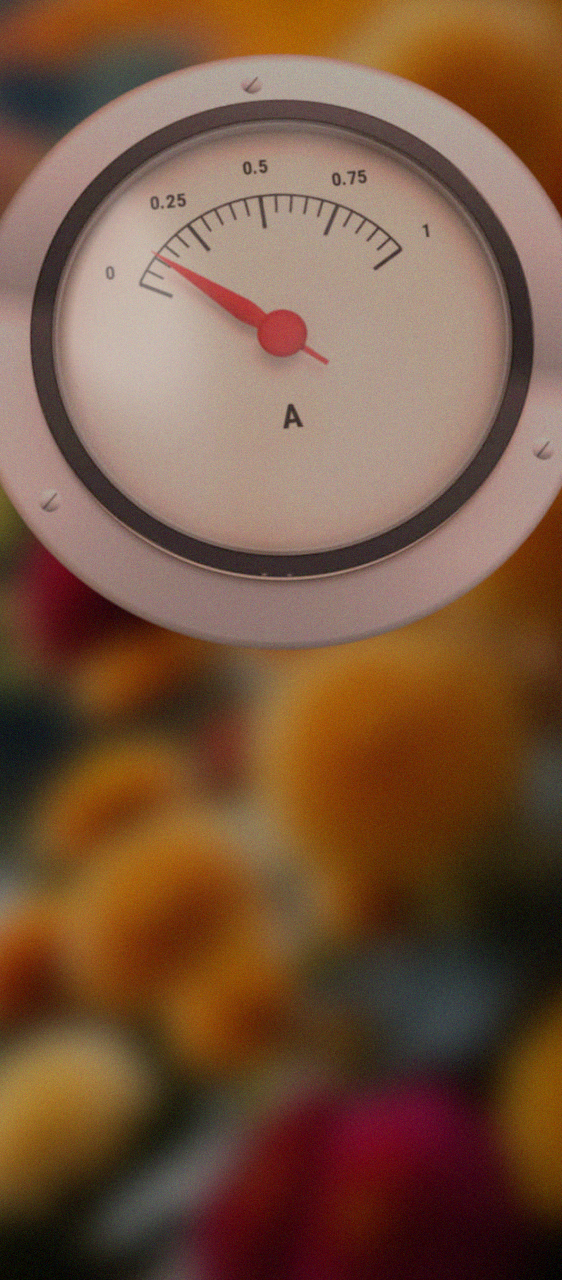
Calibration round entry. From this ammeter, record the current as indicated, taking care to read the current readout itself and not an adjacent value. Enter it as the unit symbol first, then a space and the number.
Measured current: A 0.1
